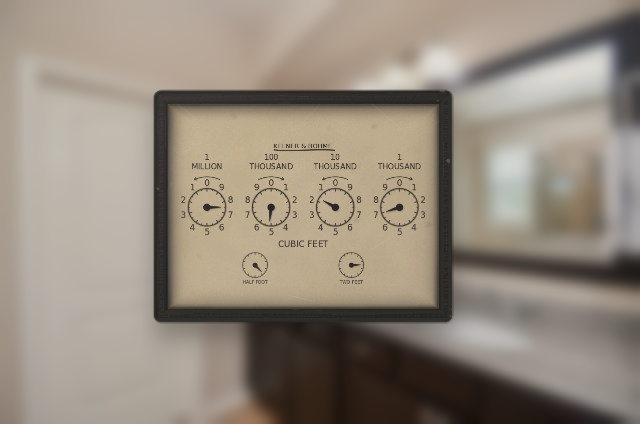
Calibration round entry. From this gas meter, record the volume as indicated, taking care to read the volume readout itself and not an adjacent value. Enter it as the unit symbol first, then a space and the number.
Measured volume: ft³ 751700
